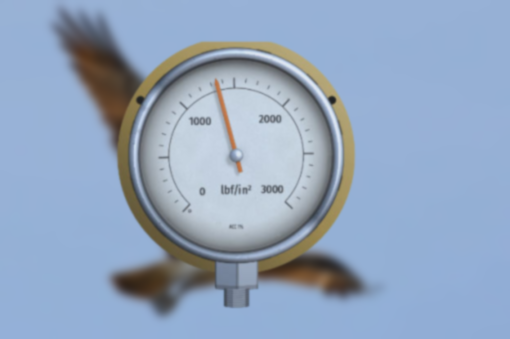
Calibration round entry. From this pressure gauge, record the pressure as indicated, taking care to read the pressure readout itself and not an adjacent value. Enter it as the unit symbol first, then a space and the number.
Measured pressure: psi 1350
